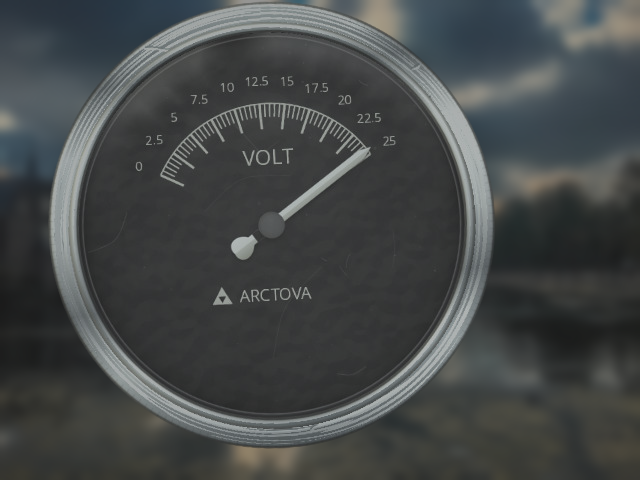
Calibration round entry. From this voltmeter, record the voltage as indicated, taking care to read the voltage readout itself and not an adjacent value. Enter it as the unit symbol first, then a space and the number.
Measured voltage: V 24.5
